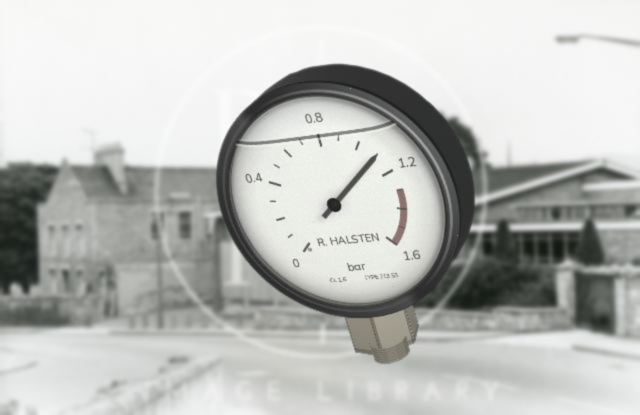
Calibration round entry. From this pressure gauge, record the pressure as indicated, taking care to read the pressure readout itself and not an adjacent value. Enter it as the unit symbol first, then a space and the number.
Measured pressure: bar 1.1
